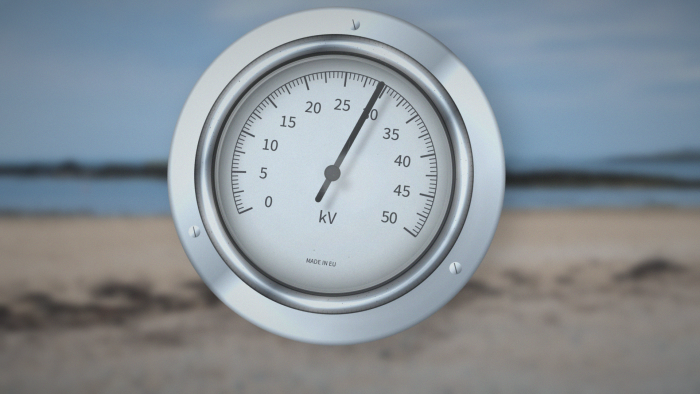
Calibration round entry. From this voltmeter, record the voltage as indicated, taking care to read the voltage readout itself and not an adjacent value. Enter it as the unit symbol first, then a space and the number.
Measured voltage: kV 29.5
